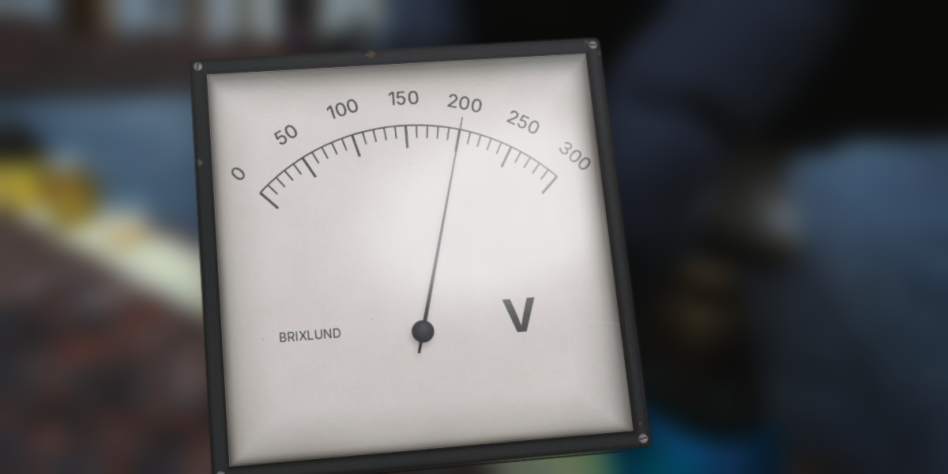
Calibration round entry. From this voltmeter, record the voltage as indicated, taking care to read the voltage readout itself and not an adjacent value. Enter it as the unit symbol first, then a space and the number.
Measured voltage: V 200
